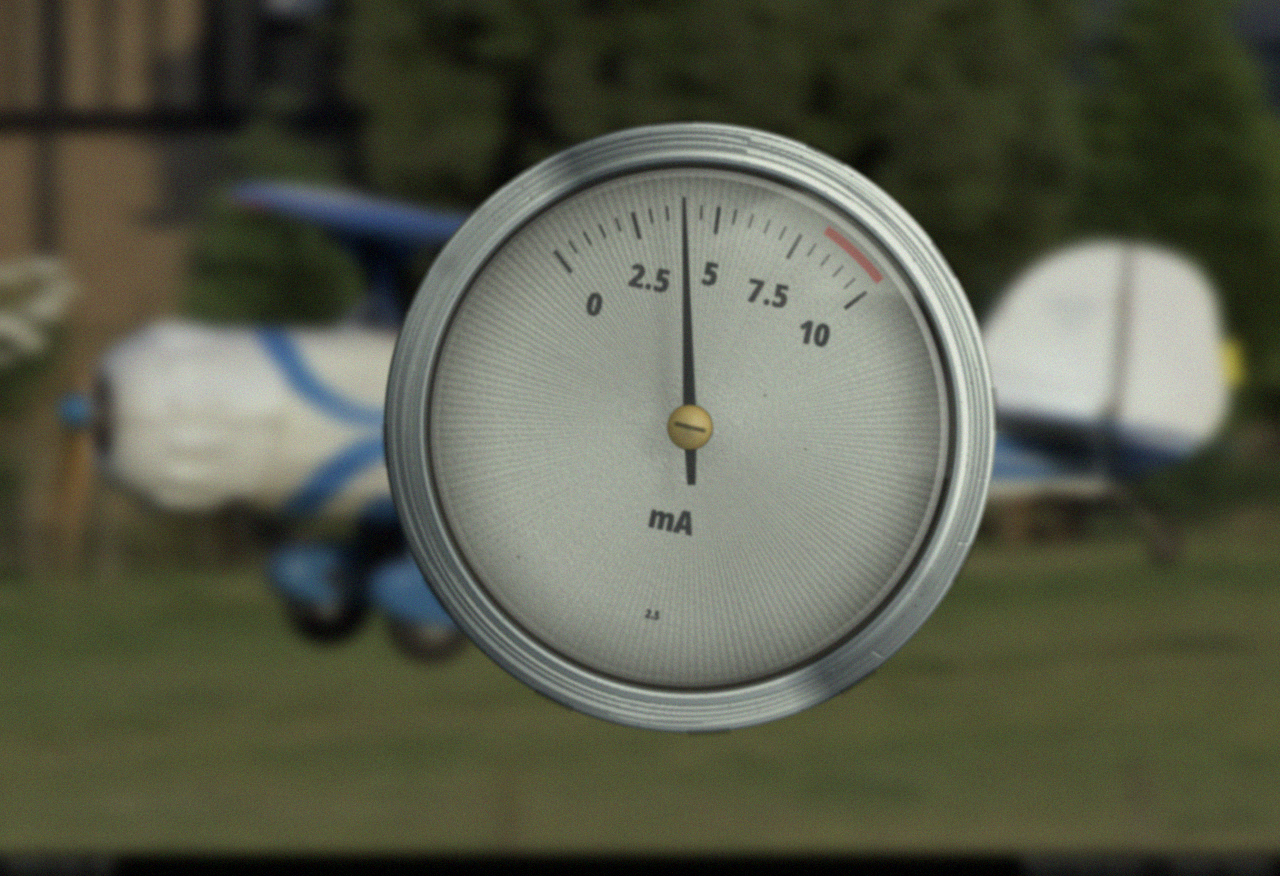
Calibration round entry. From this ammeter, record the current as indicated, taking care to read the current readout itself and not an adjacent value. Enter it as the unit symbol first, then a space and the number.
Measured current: mA 4
